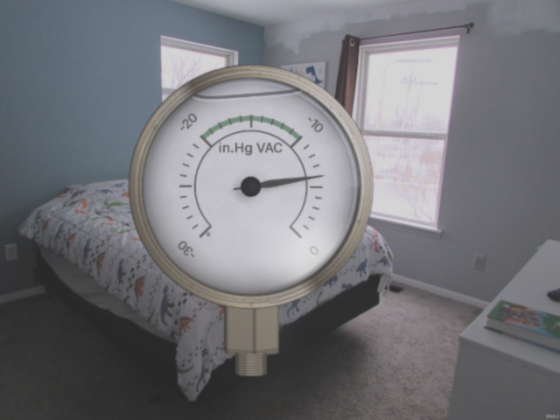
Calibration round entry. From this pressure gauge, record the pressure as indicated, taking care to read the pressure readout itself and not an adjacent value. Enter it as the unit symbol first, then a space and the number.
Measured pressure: inHg -6
